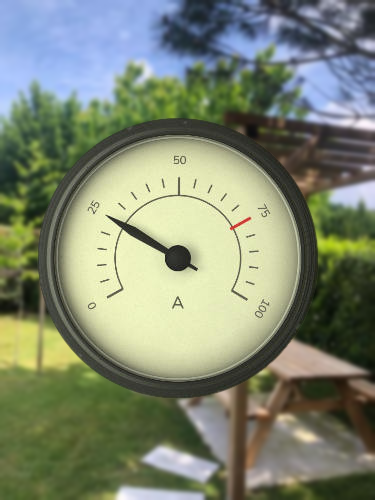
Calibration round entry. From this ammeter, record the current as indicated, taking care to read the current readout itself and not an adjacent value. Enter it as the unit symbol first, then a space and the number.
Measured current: A 25
